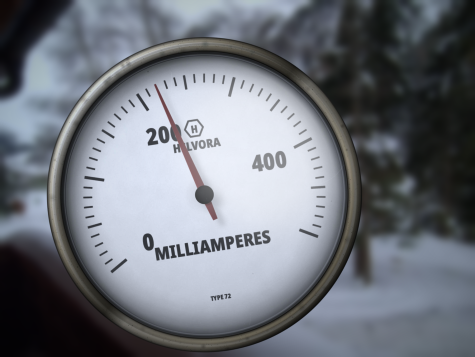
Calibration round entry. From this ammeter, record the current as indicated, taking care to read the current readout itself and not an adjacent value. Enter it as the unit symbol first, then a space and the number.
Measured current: mA 220
